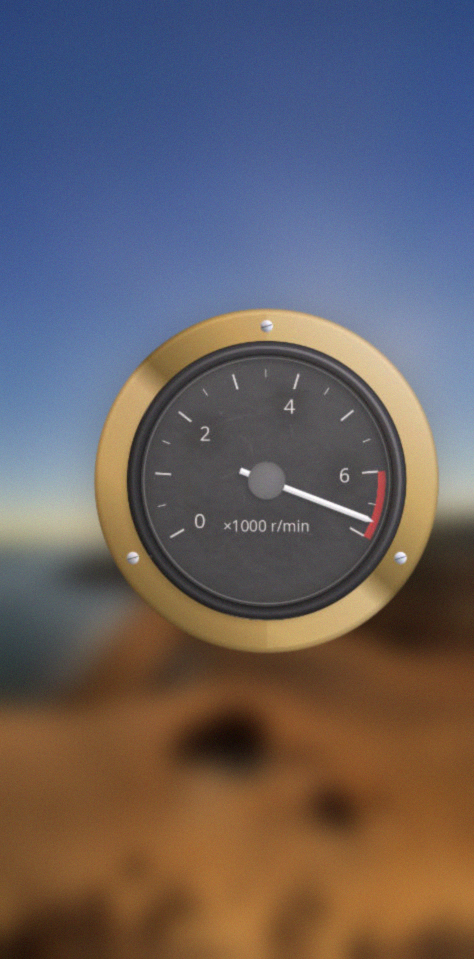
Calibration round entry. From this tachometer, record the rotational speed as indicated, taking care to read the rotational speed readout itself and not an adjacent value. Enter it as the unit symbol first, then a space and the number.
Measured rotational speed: rpm 6750
